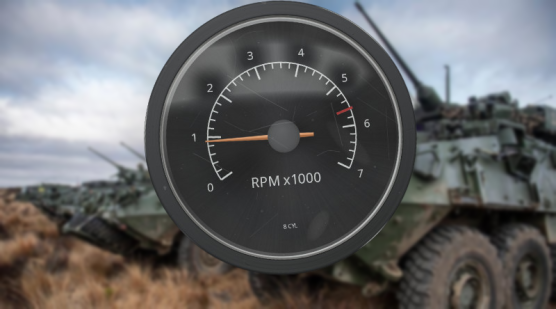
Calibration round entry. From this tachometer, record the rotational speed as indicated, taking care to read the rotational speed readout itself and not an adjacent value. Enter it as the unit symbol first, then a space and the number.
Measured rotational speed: rpm 900
